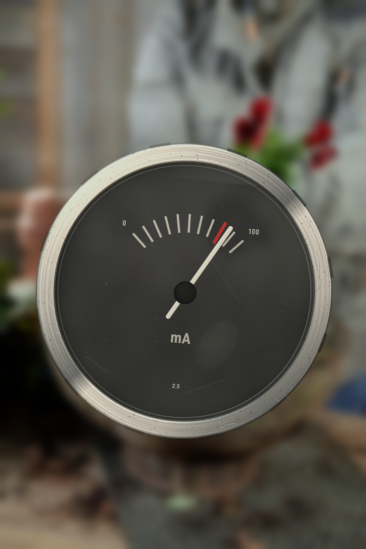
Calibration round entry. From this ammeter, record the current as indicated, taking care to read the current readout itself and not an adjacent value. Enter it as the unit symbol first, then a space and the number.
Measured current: mA 85
